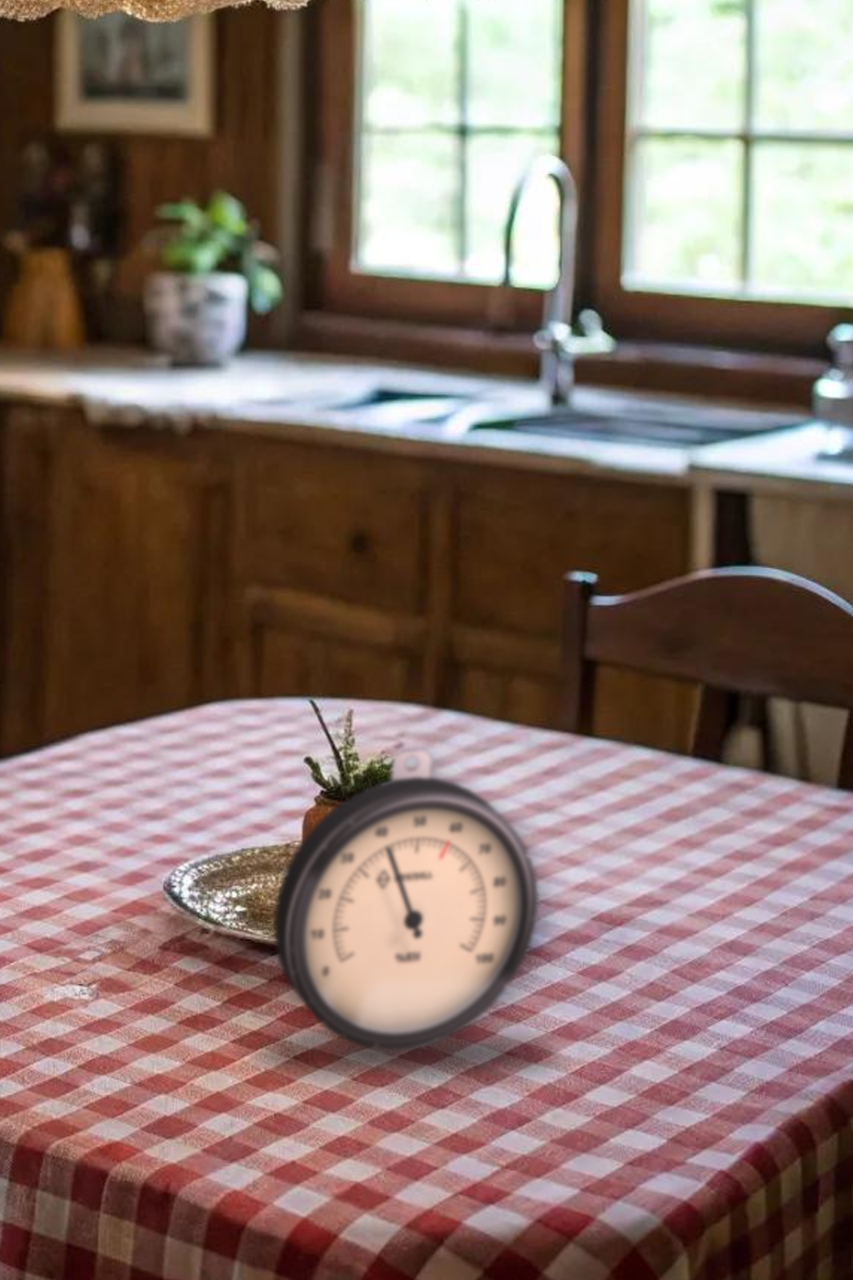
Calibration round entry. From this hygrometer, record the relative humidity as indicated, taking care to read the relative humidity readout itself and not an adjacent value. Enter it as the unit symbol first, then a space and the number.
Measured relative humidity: % 40
